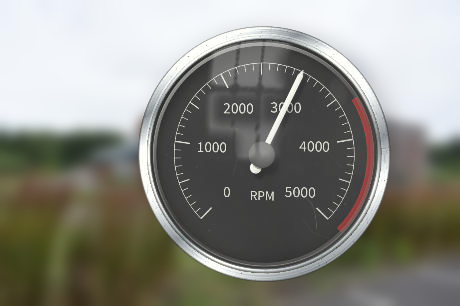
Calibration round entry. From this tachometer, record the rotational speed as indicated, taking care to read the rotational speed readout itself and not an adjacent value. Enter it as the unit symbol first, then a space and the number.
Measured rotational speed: rpm 3000
